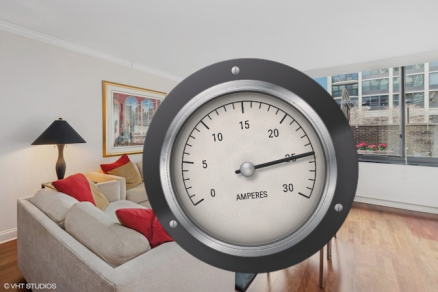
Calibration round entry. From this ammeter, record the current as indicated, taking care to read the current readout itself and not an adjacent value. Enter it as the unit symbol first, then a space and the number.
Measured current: A 25
